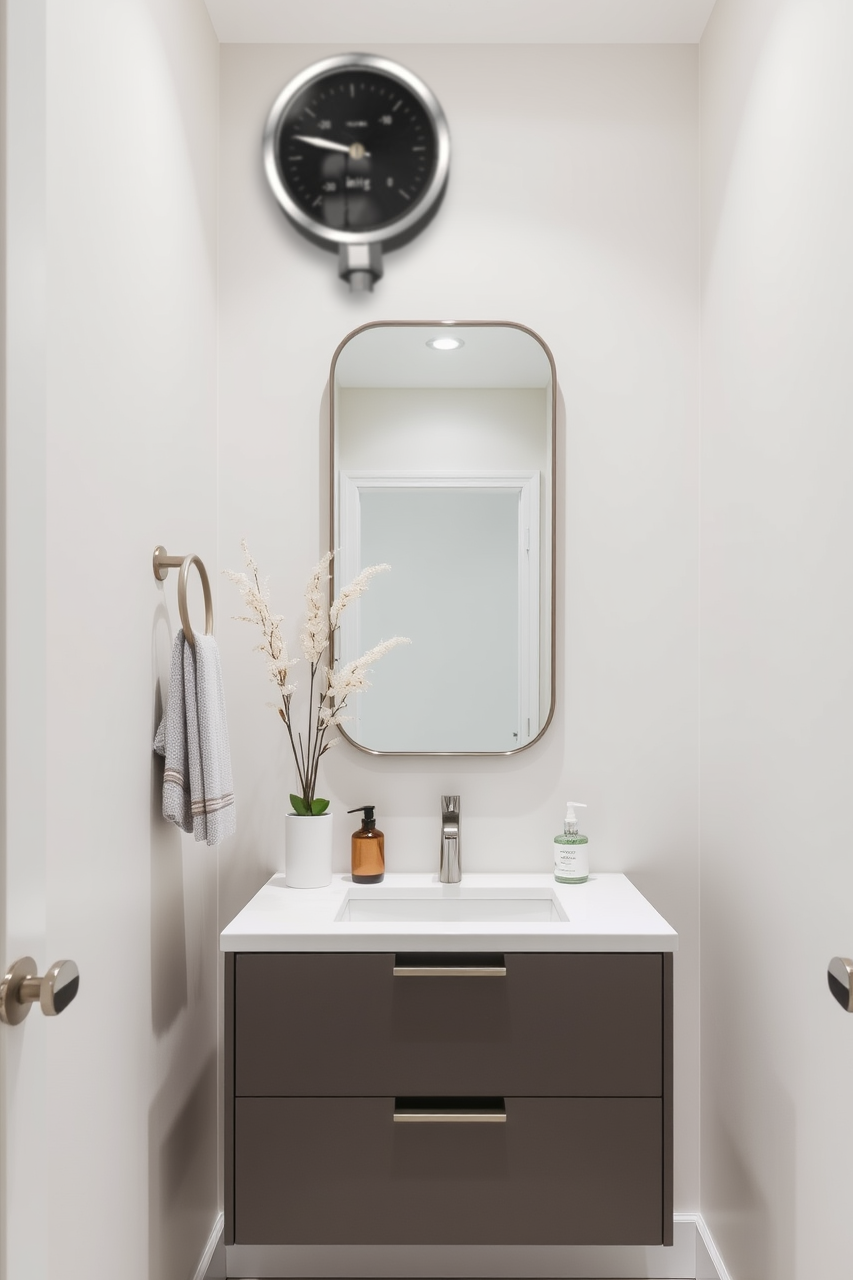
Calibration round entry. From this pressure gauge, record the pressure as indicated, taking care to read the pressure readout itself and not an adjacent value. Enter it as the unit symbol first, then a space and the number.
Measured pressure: inHg -23
